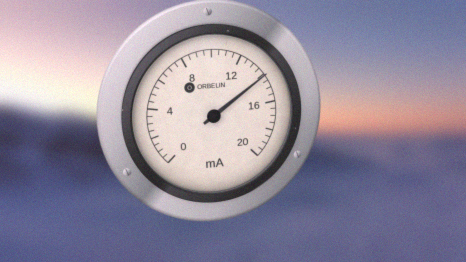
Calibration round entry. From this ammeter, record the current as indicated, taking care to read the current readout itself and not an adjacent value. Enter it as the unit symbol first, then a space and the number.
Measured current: mA 14
